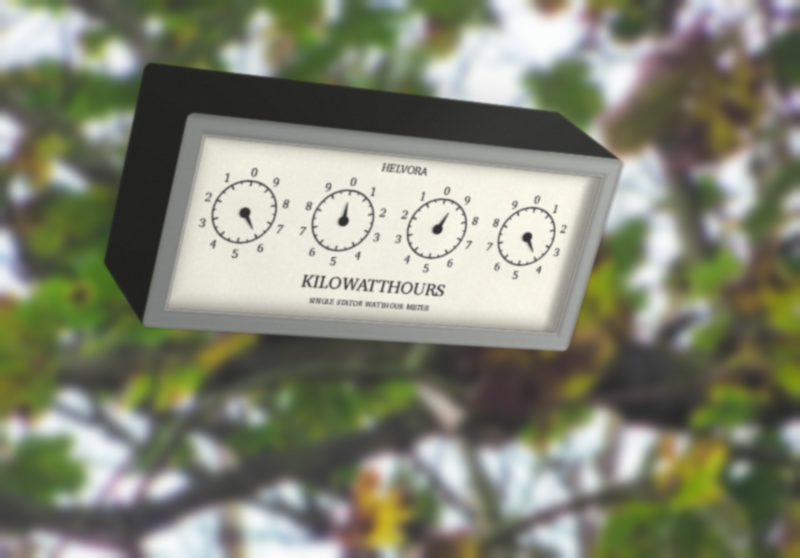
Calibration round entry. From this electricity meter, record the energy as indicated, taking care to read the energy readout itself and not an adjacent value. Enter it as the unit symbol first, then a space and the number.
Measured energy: kWh 5994
